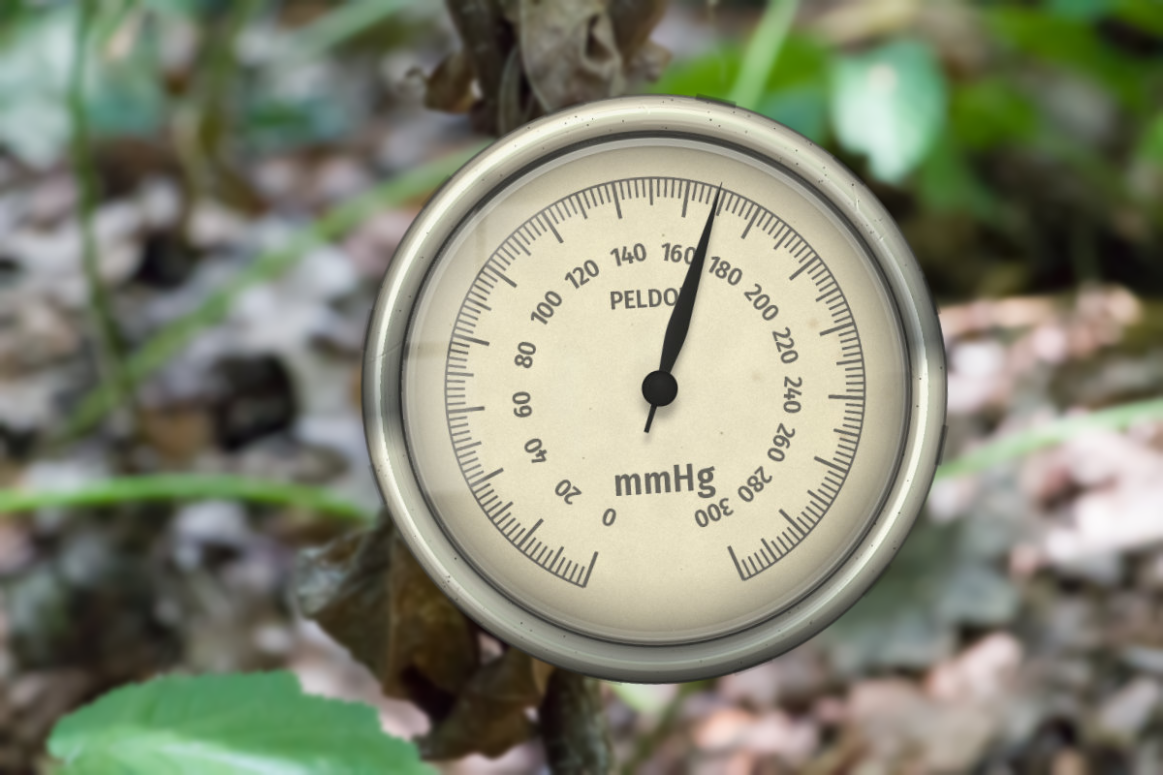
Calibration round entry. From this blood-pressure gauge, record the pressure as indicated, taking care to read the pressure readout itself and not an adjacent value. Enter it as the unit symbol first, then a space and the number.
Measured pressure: mmHg 168
